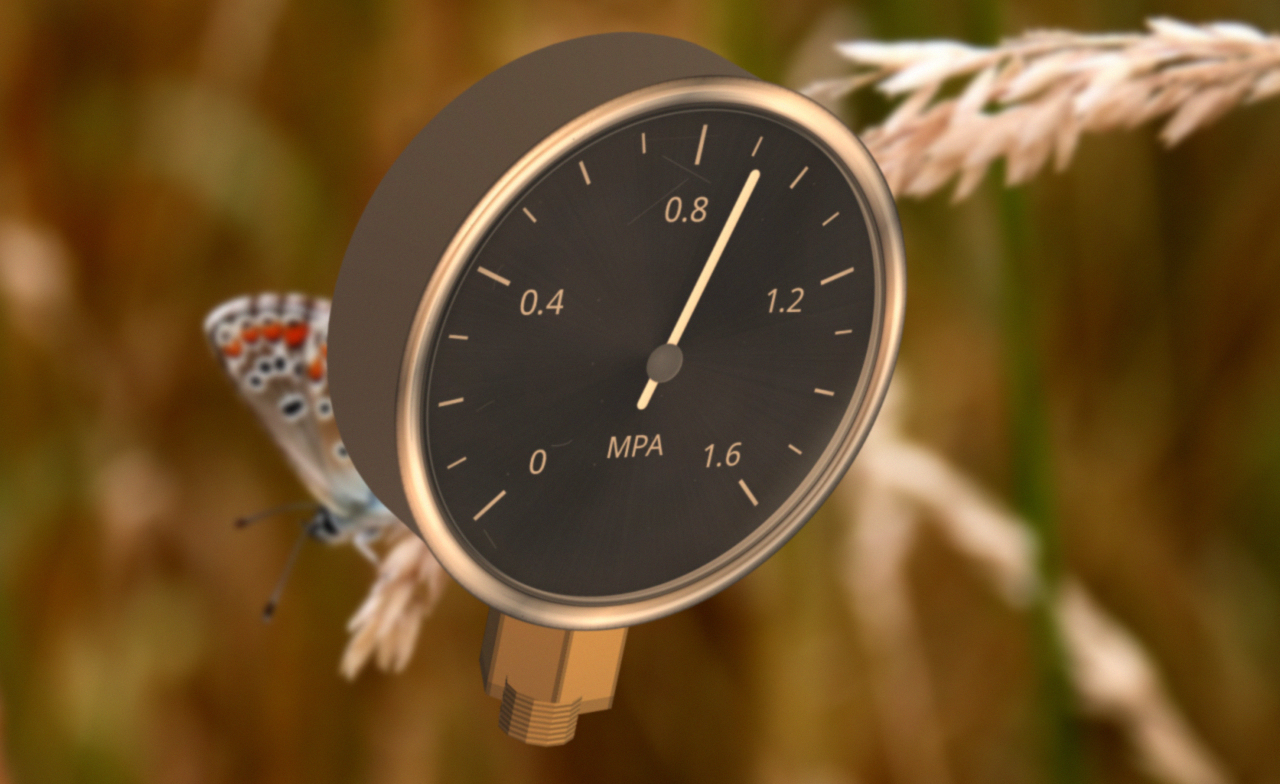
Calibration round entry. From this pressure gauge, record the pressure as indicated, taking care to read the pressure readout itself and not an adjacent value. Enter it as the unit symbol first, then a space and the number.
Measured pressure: MPa 0.9
